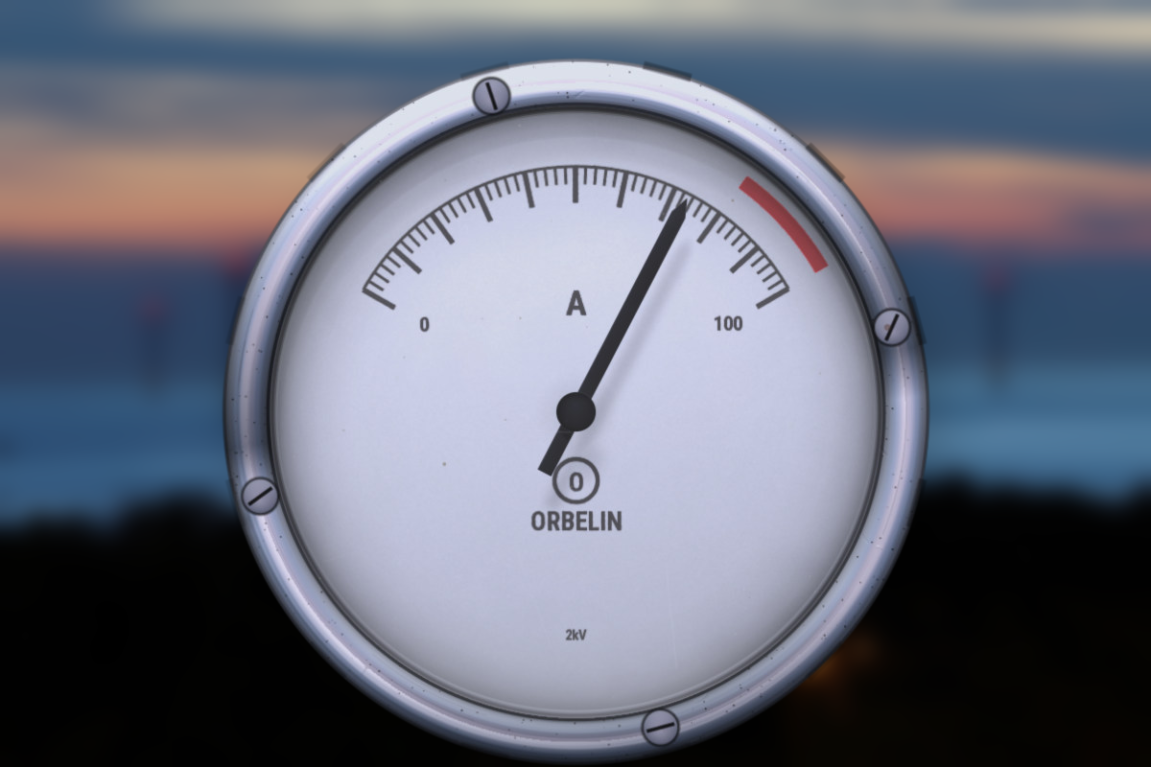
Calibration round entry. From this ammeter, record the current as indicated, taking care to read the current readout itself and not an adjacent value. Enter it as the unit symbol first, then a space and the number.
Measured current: A 73
